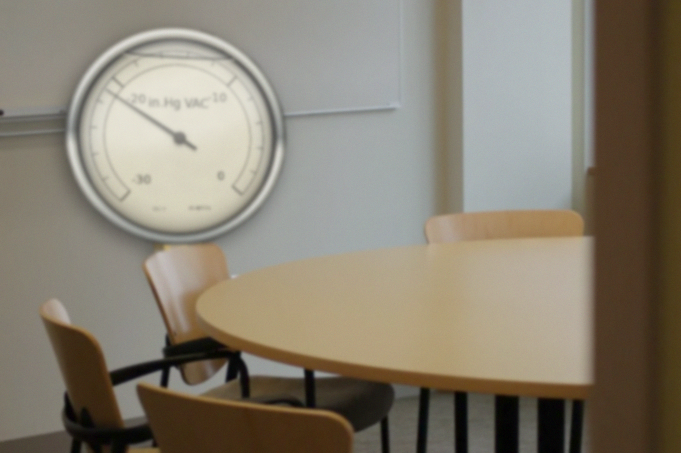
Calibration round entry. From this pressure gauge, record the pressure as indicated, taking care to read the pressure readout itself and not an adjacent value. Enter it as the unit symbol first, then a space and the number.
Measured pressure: inHg -21
